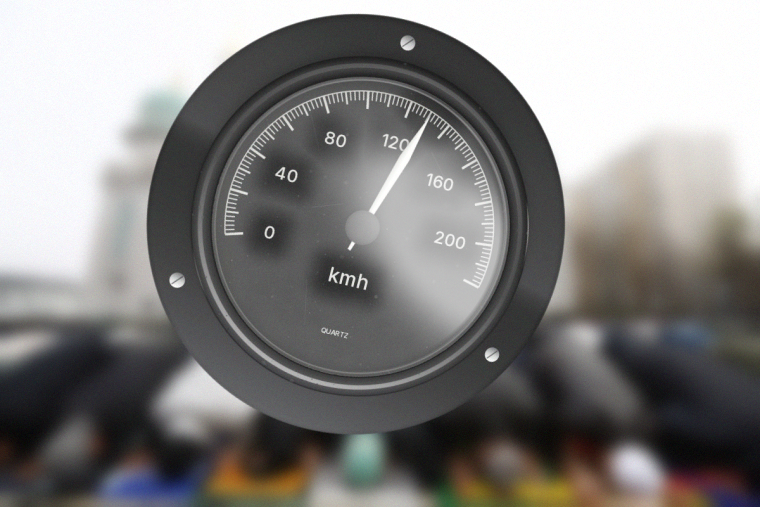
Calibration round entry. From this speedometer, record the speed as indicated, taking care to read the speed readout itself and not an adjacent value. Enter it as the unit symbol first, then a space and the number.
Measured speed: km/h 130
